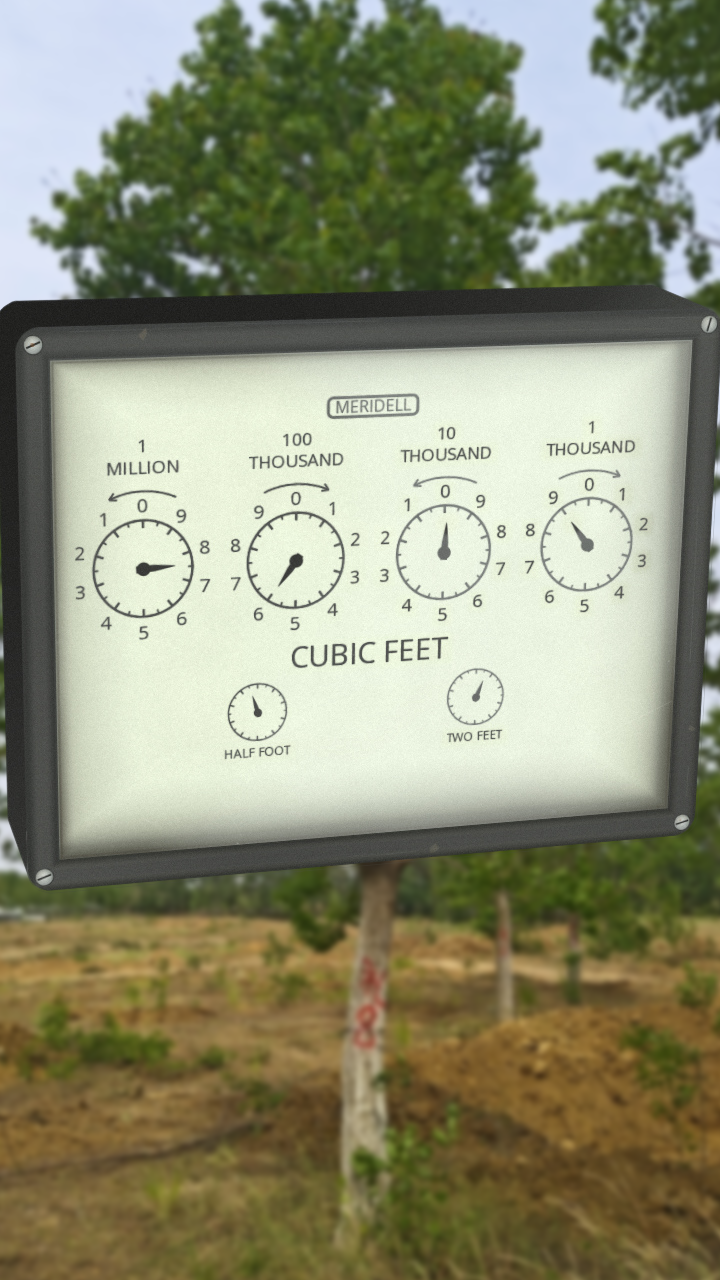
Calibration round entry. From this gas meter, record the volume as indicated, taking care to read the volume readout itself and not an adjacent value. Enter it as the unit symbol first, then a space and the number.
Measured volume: ft³ 759900
